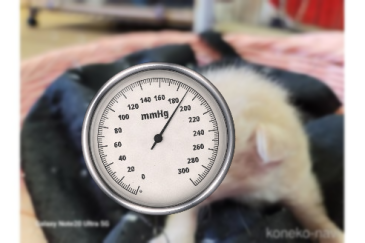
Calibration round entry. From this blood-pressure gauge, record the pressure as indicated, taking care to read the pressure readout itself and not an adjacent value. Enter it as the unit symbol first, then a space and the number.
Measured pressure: mmHg 190
